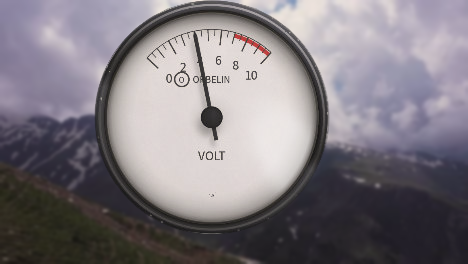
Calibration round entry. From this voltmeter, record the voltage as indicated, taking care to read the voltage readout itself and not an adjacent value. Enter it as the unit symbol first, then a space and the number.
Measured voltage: V 4
